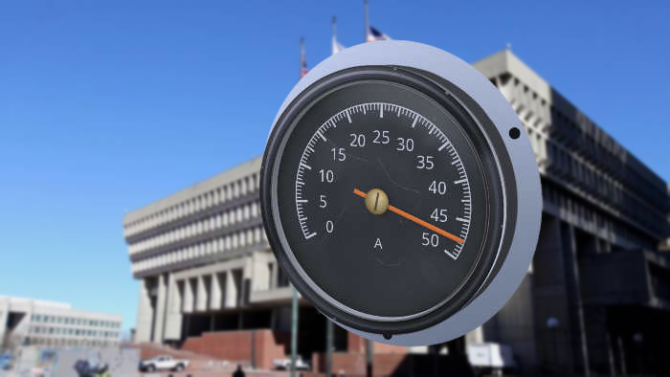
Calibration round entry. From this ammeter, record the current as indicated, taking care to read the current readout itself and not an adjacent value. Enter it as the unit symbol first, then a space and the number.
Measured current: A 47.5
